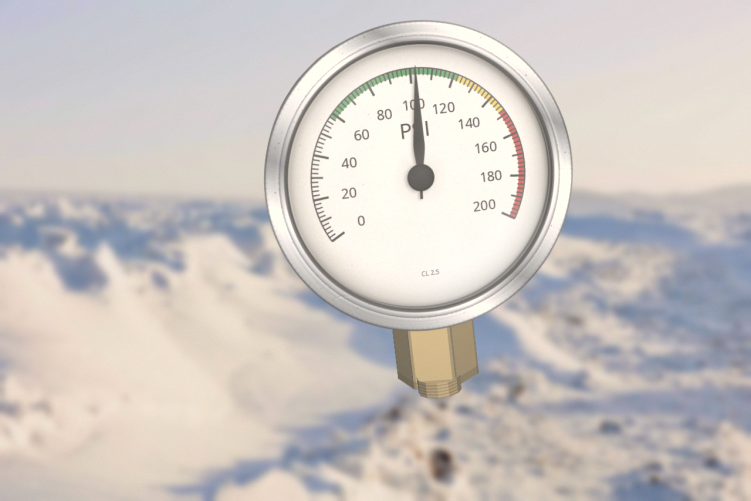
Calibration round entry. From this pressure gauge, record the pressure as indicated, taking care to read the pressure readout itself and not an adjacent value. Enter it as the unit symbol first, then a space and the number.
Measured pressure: psi 102
